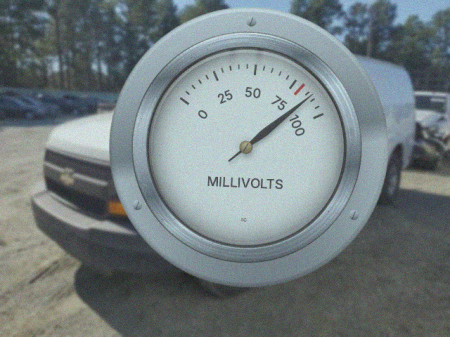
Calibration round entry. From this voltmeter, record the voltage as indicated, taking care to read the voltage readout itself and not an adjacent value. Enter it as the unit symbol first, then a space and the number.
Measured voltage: mV 87.5
